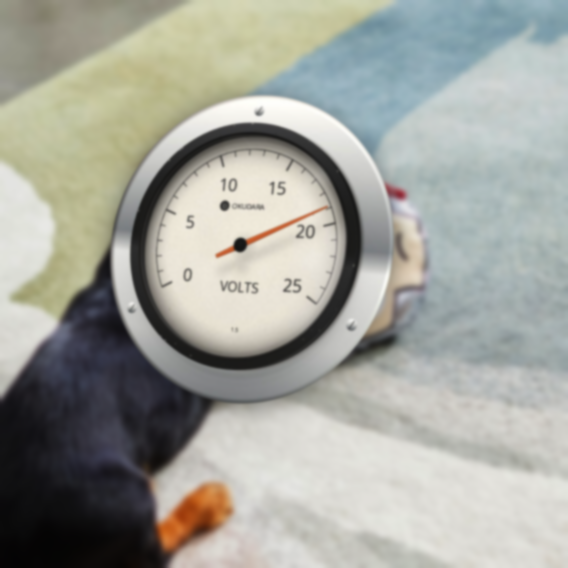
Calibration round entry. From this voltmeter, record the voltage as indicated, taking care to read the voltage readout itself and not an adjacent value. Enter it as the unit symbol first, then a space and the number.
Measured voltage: V 19
